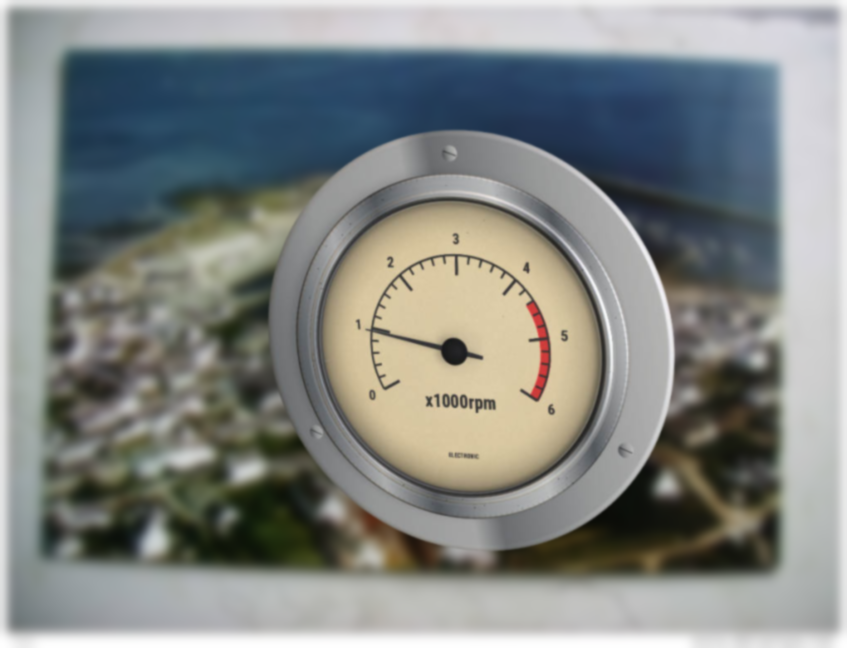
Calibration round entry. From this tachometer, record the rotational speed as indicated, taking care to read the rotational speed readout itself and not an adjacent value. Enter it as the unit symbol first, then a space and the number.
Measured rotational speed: rpm 1000
